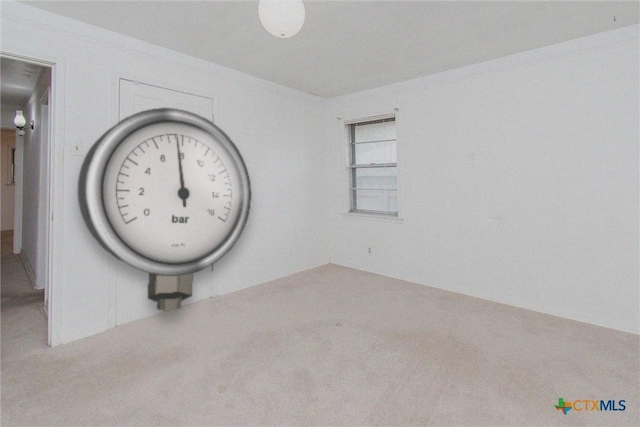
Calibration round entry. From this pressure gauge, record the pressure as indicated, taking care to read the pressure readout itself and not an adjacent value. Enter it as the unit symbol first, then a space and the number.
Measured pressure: bar 7.5
